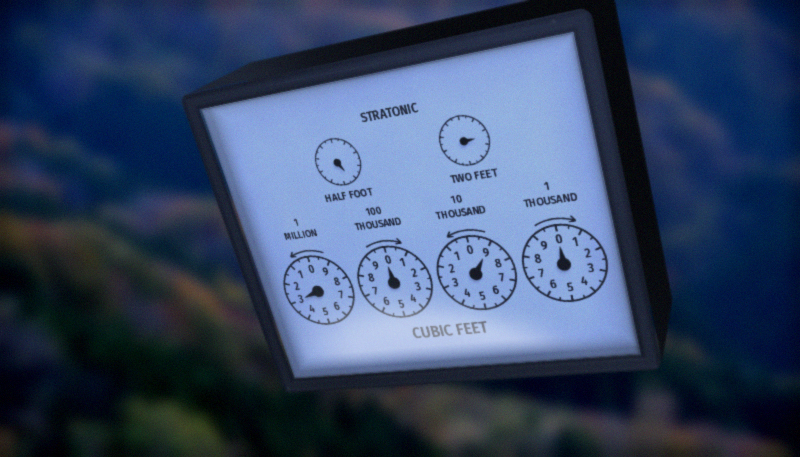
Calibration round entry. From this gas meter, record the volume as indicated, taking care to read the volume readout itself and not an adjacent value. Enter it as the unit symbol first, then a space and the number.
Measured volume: ft³ 299000
